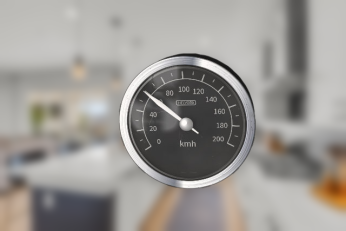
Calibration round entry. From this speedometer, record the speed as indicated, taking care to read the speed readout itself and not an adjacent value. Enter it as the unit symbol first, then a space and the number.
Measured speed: km/h 60
